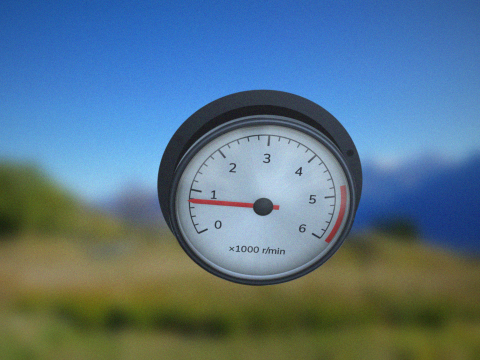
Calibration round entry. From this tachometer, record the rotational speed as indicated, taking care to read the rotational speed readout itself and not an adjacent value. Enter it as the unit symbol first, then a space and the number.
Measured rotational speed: rpm 800
